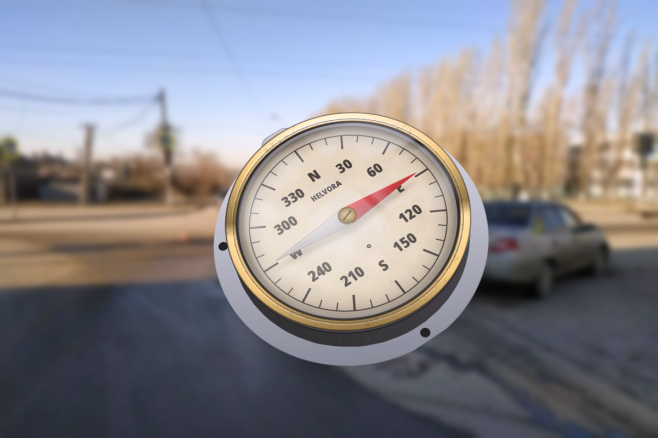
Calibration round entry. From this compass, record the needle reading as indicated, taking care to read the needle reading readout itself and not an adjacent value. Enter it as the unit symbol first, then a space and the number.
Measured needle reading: ° 90
